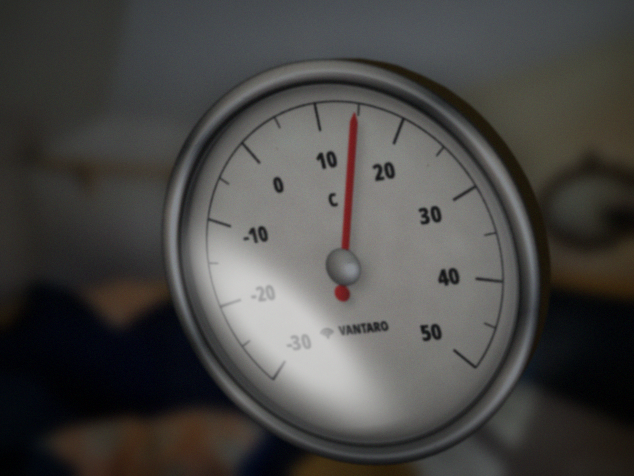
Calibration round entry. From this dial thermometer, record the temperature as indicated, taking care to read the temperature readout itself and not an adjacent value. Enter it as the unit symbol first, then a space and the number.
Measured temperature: °C 15
